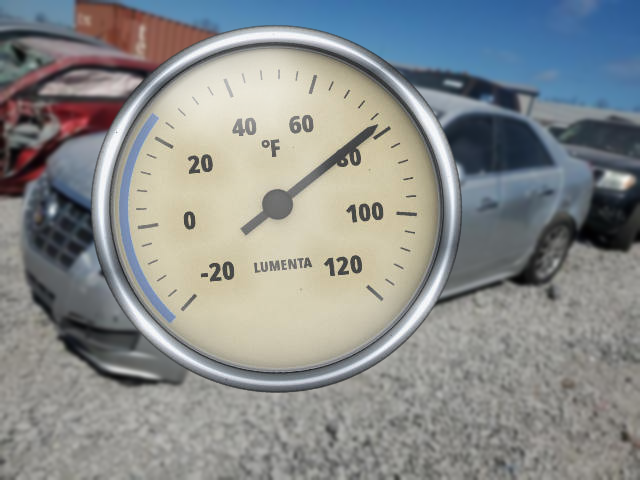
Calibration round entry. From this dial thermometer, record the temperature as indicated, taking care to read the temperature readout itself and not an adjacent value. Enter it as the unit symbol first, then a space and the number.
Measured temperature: °F 78
